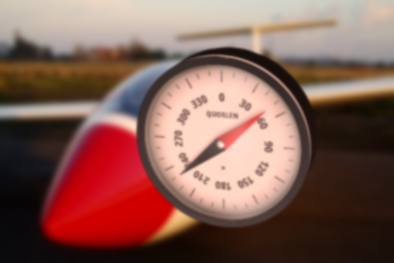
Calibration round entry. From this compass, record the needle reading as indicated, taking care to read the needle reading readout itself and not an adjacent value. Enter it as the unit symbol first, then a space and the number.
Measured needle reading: ° 50
